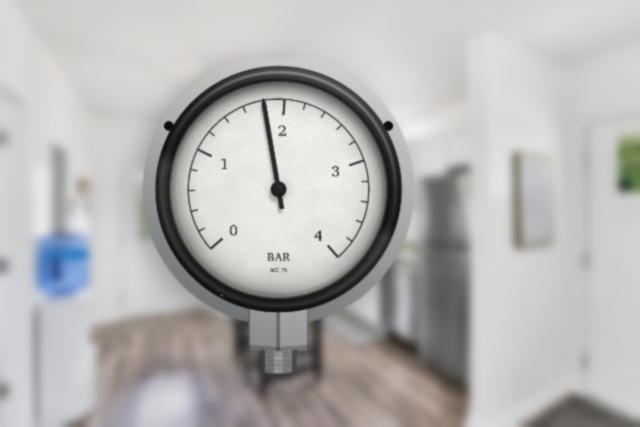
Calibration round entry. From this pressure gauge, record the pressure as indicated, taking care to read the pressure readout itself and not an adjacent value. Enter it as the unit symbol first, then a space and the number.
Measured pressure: bar 1.8
